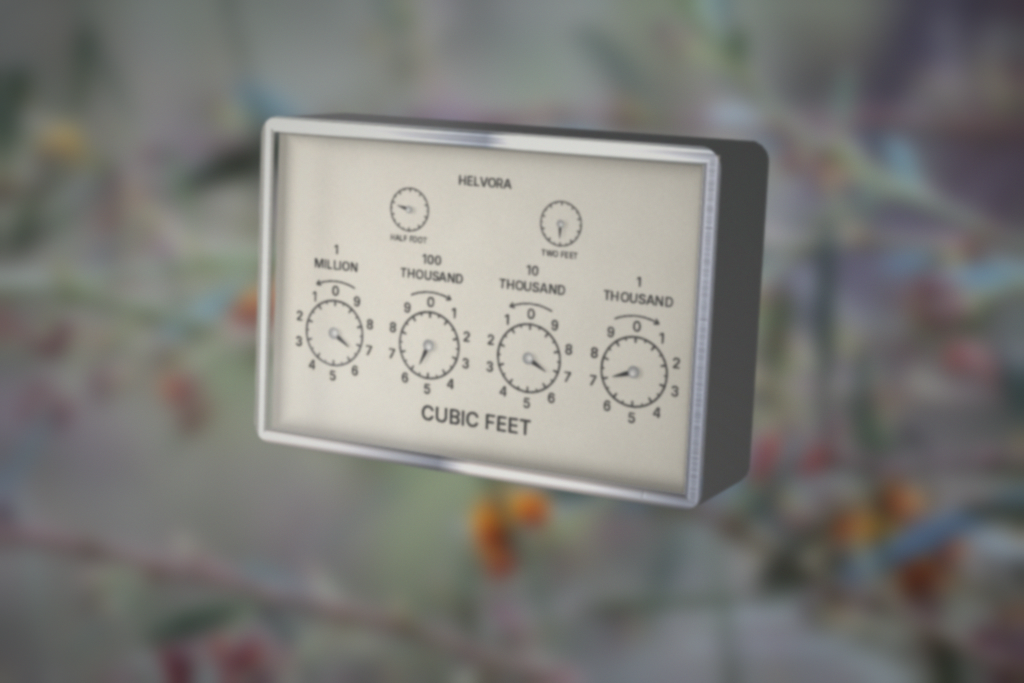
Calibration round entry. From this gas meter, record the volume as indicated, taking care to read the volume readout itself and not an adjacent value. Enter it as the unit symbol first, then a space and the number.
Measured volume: ft³ 656700
